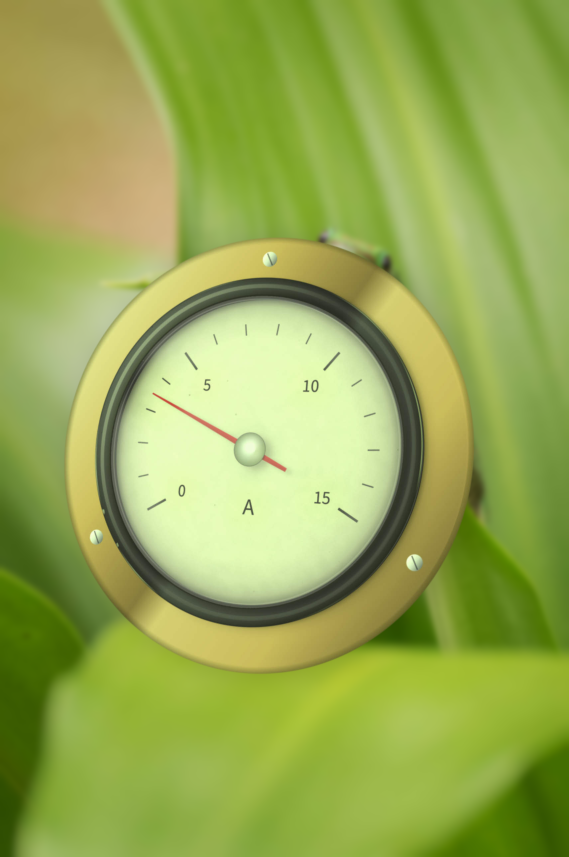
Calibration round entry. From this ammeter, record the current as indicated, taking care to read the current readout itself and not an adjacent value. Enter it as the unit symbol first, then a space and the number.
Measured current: A 3.5
